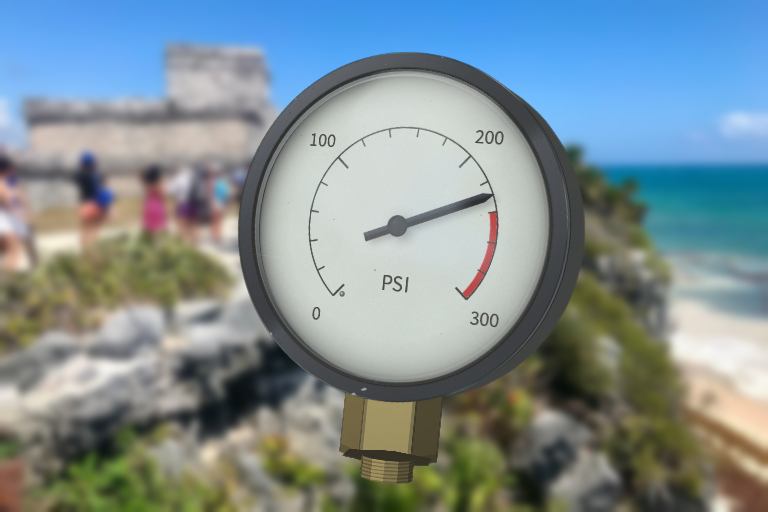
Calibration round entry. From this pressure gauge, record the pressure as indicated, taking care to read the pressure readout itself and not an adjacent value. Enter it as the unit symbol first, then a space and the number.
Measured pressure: psi 230
